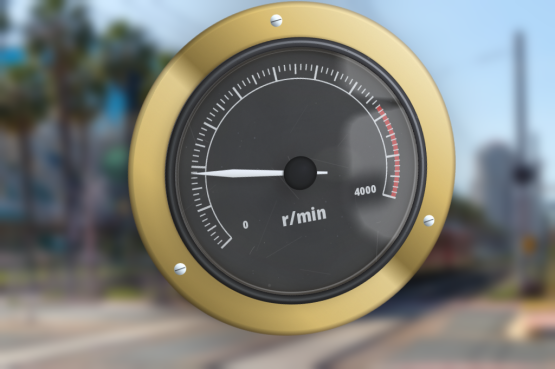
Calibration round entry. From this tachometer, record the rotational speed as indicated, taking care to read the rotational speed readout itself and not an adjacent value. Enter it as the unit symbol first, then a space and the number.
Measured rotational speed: rpm 750
